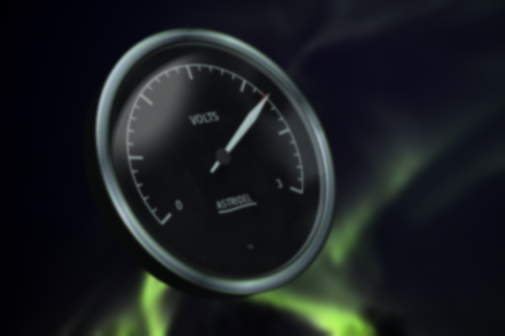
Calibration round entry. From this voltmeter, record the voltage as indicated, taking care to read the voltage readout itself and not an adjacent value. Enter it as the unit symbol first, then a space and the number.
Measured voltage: V 2.2
